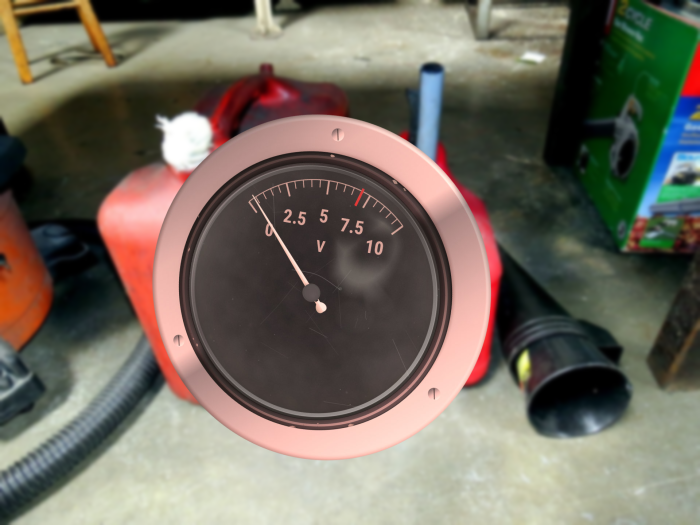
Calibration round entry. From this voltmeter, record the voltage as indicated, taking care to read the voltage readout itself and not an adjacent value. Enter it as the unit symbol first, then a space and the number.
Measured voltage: V 0.5
